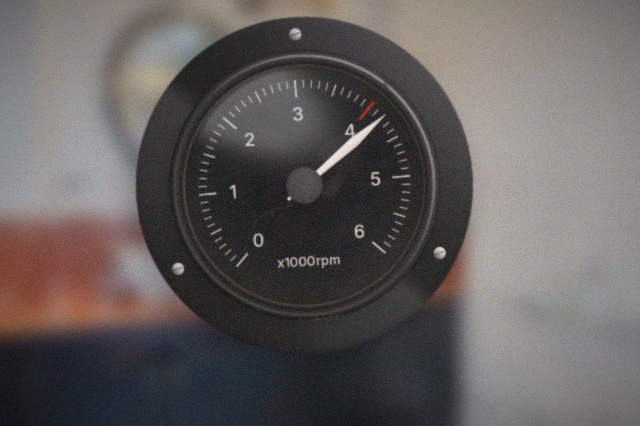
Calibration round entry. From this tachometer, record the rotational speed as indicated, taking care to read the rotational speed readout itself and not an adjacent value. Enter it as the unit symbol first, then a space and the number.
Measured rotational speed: rpm 4200
